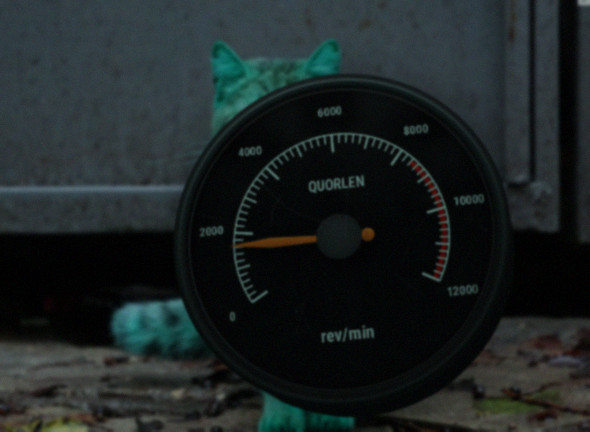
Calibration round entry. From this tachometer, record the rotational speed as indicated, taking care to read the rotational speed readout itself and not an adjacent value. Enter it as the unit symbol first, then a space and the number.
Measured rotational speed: rpm 1600
